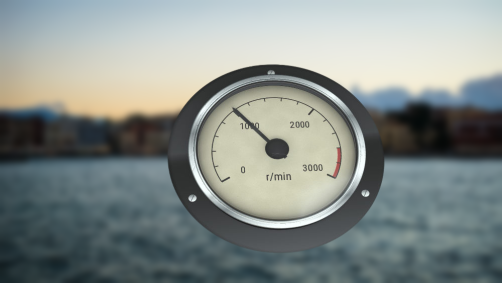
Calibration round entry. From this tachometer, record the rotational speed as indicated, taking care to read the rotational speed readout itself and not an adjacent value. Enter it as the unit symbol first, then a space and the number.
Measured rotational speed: rpm 1000
